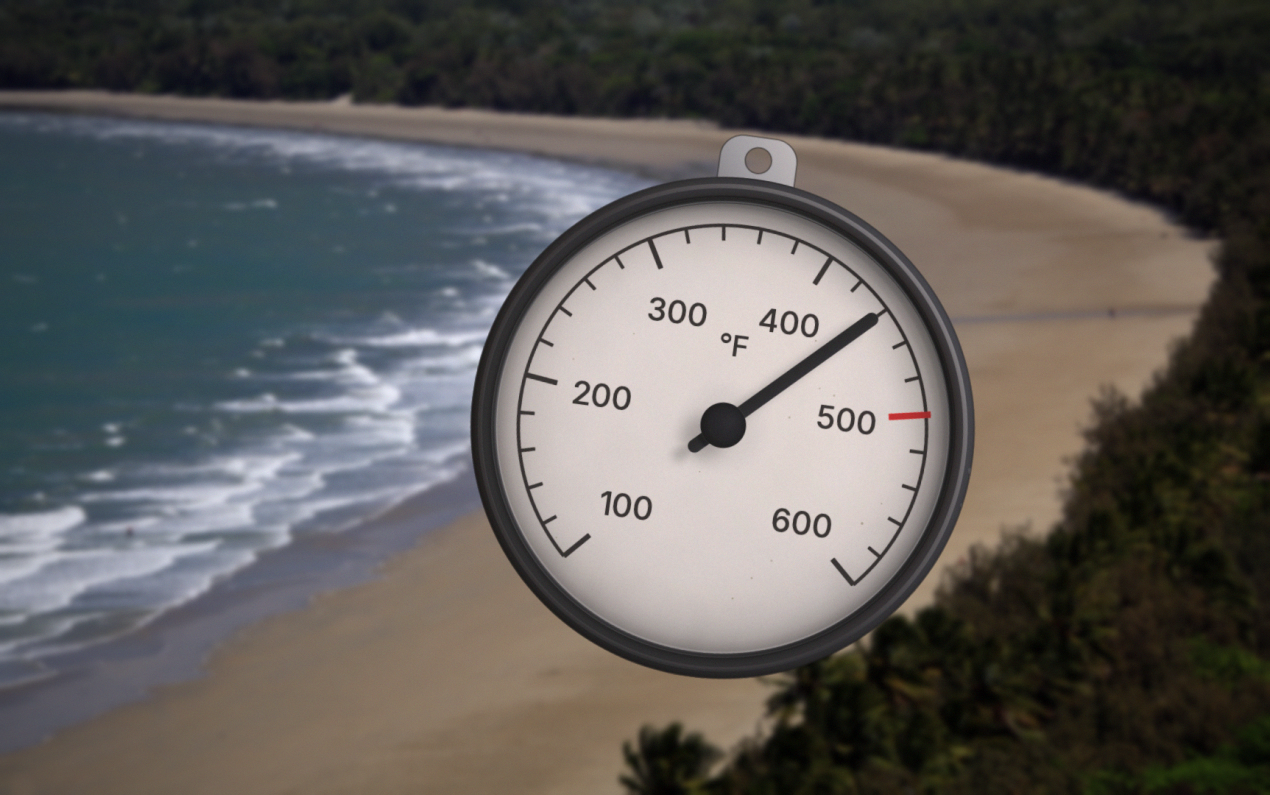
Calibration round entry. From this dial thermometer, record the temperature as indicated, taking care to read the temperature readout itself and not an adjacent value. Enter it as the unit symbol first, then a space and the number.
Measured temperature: °F 440
